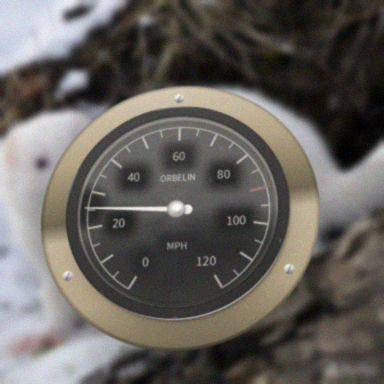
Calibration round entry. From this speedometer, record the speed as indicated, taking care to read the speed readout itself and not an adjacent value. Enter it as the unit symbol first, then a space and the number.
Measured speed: mph 25
